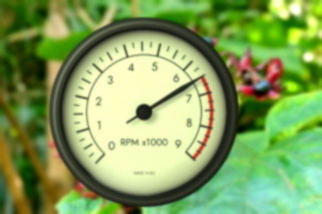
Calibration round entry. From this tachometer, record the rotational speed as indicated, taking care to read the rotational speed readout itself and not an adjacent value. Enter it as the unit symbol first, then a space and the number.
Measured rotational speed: rpm 6500
